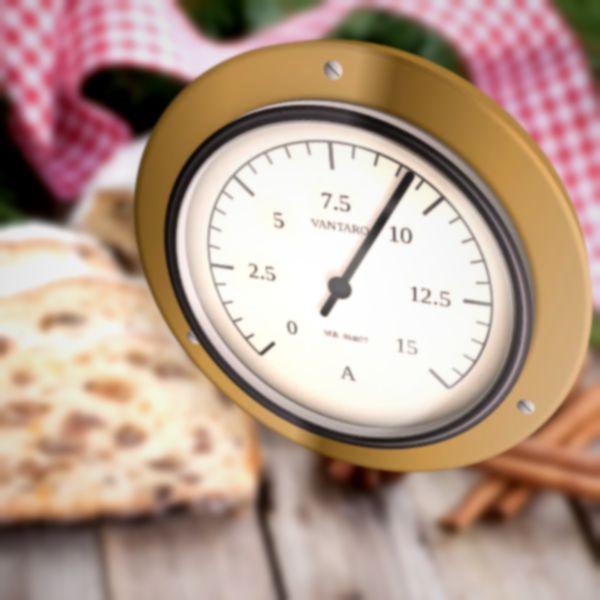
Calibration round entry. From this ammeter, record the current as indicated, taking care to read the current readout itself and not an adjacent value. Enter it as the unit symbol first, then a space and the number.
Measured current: A 9.25
